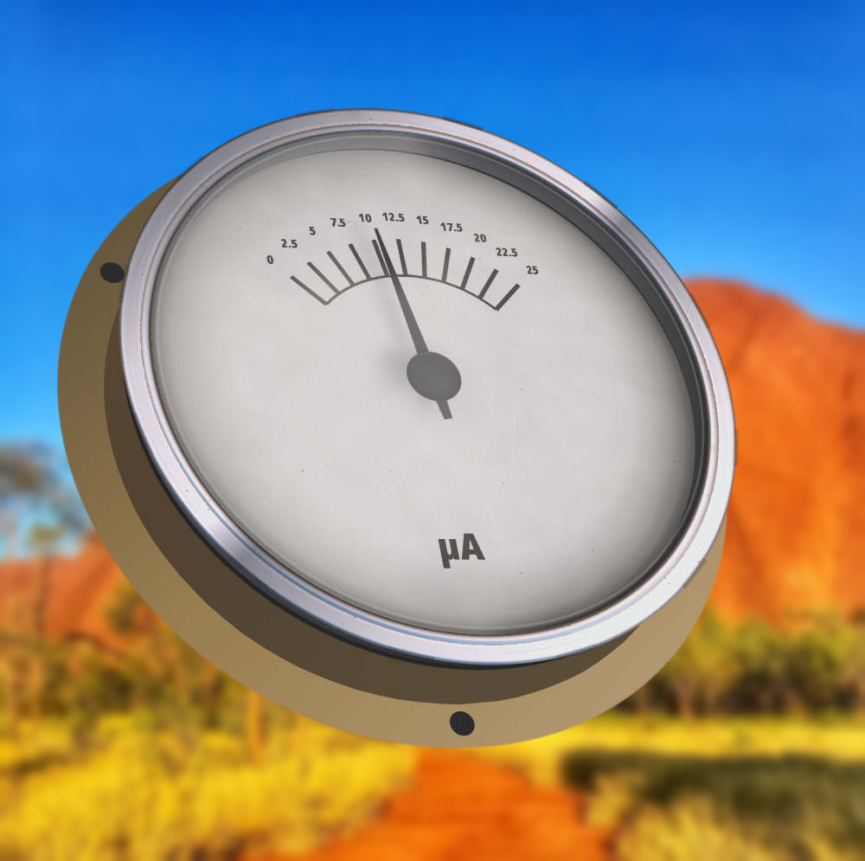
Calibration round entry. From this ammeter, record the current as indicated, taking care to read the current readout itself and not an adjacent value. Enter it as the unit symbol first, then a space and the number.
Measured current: µA 10
